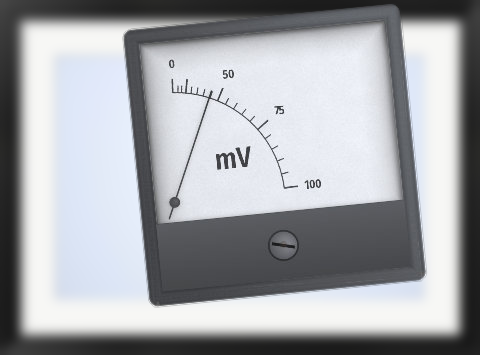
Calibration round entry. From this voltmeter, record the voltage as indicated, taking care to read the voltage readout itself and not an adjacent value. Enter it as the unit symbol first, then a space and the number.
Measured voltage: mV 45
